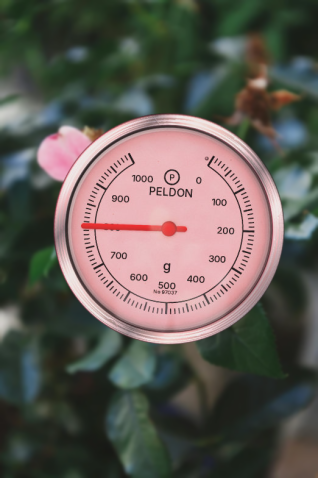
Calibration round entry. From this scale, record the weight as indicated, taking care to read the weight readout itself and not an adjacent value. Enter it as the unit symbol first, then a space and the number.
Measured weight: g 800
